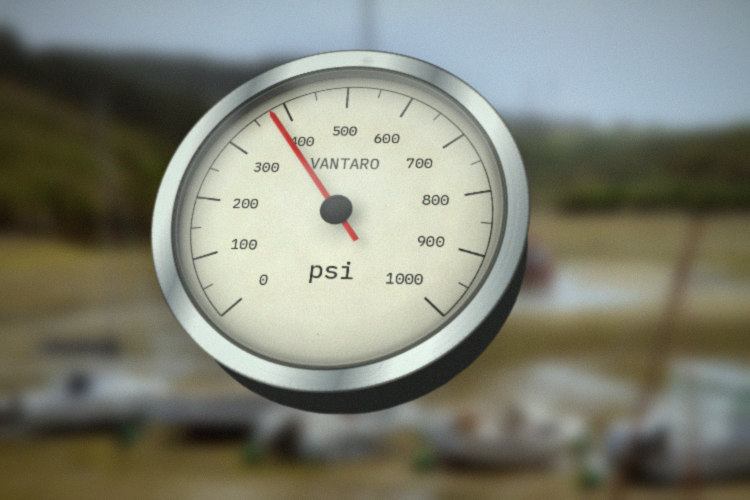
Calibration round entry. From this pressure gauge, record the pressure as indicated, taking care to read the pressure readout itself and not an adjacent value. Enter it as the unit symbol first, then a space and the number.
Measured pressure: psi 375
